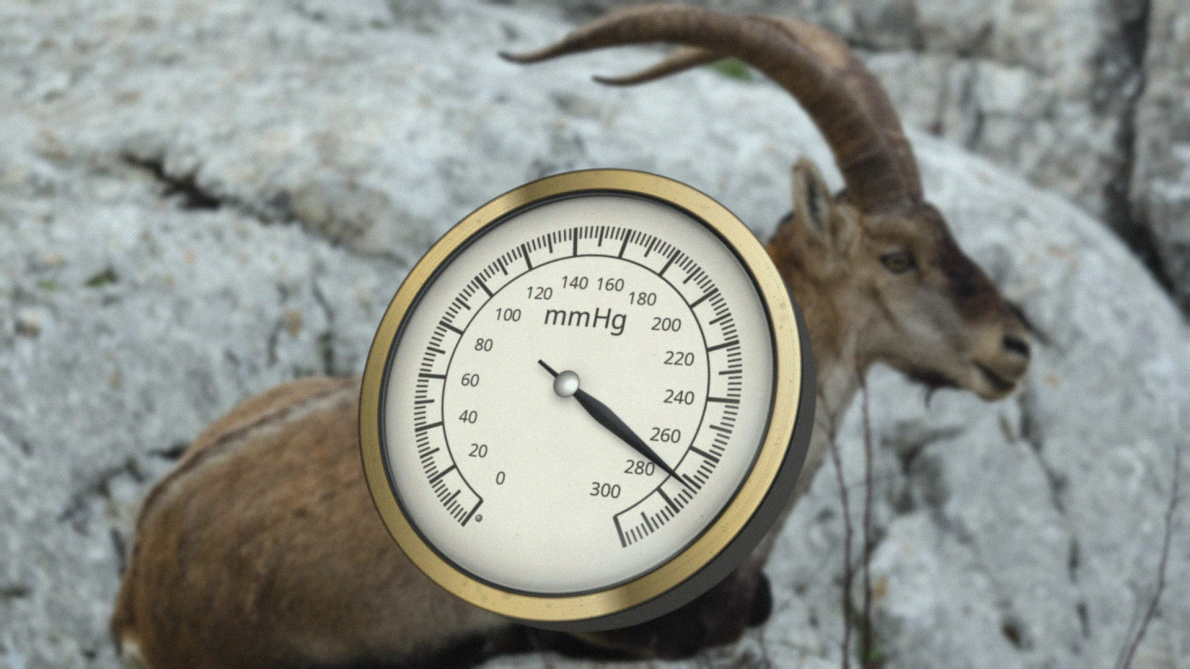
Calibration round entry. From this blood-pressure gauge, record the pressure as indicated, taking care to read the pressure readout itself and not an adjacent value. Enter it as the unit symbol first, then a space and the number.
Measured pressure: mmHg 272
